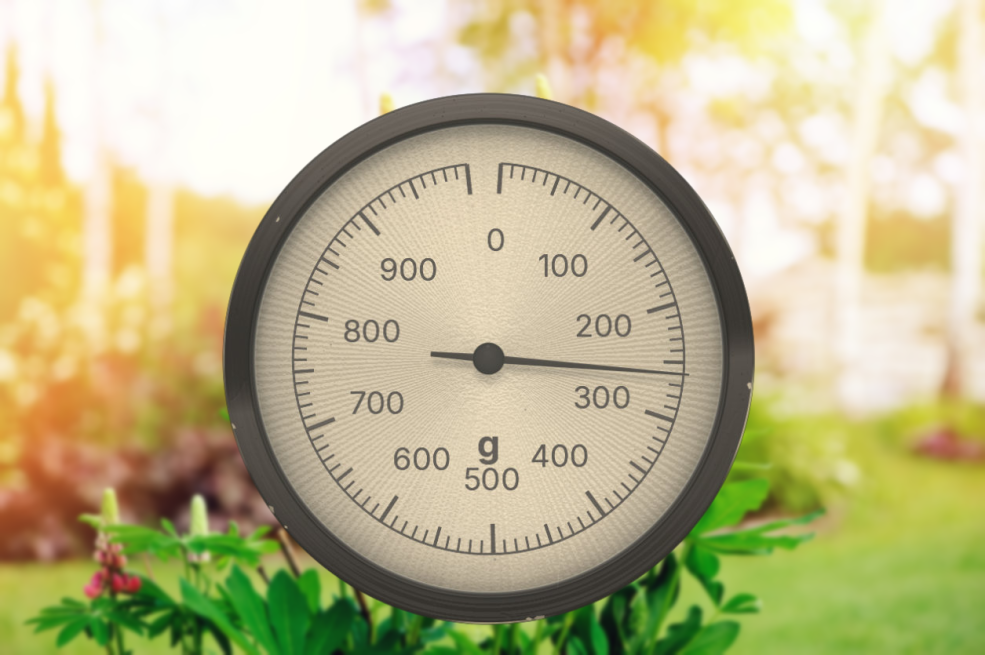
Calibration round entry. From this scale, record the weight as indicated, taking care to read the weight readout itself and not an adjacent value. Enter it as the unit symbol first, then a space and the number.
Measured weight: g 260
